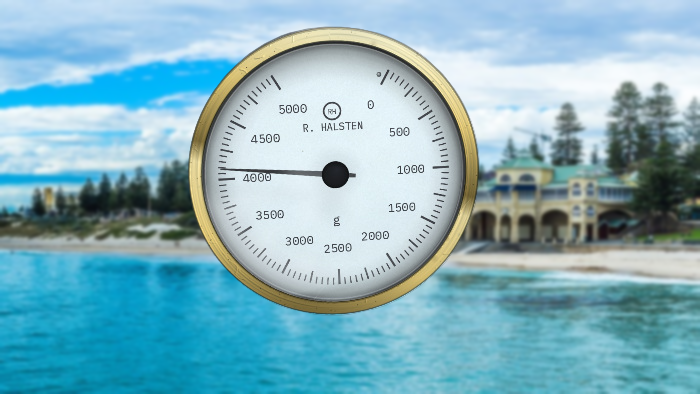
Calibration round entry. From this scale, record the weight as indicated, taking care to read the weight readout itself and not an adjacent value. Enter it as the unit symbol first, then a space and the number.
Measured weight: g 4100
